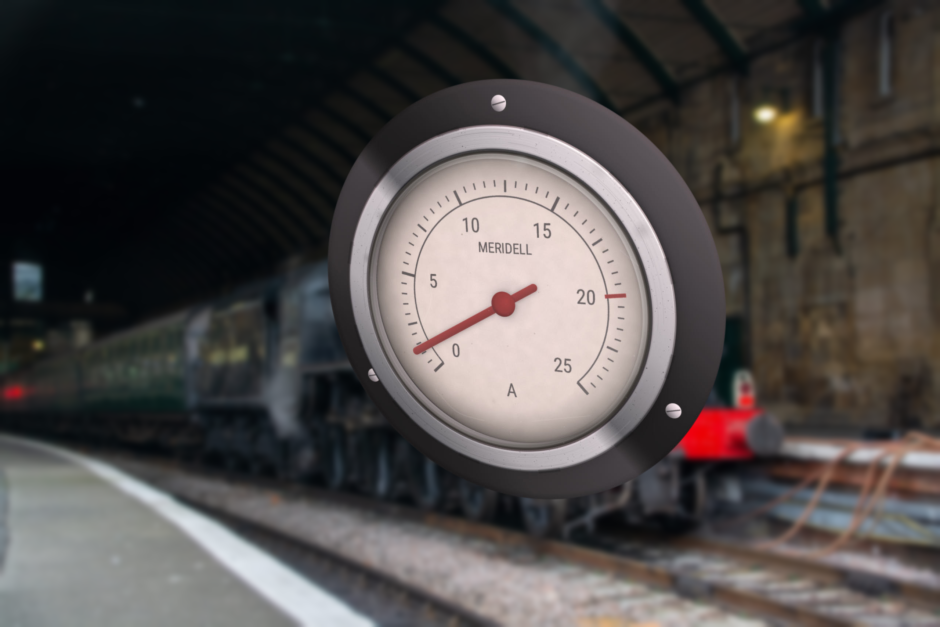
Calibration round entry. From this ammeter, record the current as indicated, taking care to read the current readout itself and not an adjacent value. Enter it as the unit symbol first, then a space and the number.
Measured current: A 1.25
